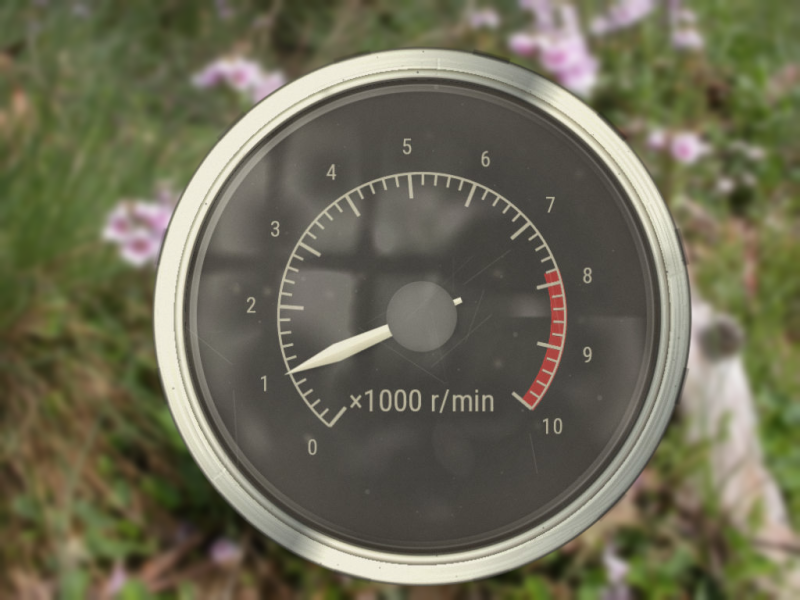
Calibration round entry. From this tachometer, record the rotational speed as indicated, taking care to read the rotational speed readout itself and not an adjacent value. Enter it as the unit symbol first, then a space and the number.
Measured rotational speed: rpm 1000
